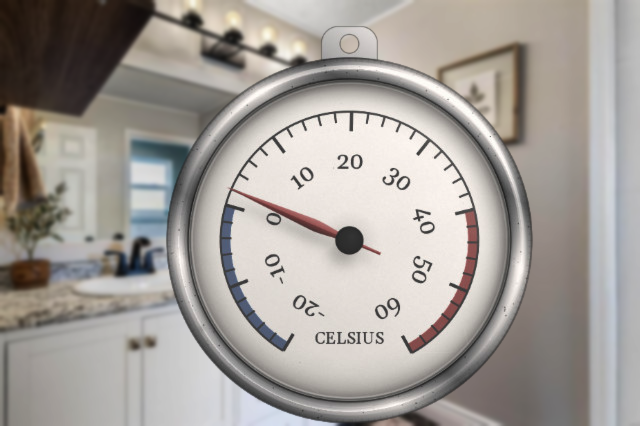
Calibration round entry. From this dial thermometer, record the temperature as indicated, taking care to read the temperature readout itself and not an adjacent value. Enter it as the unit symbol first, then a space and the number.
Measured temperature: °C 2
